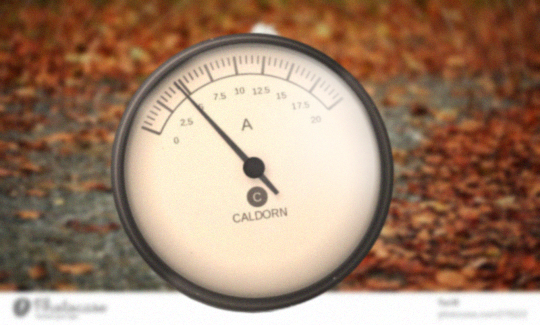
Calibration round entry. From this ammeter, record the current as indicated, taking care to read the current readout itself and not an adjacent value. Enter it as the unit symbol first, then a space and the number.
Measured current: A 4.5
